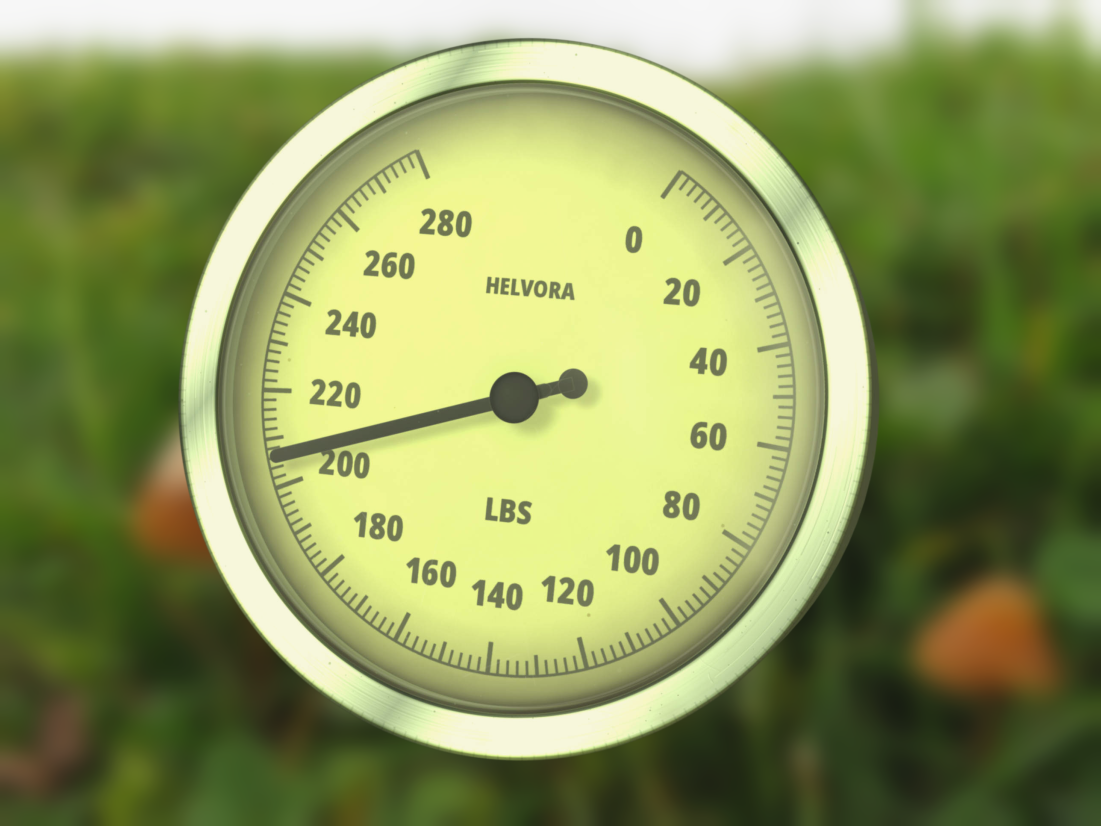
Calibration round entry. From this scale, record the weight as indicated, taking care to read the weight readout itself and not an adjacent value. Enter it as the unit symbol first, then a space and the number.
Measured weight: lb 206
